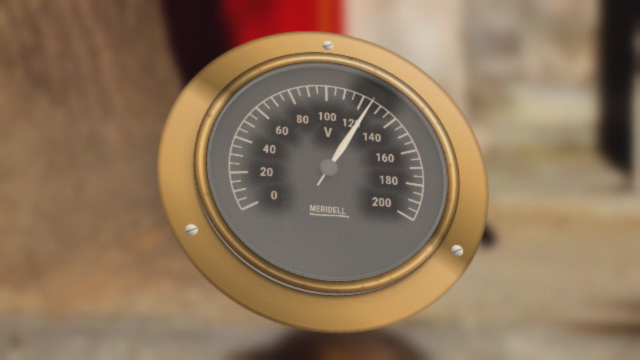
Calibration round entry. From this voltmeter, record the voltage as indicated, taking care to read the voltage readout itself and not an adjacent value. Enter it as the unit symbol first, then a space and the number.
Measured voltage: V 125
